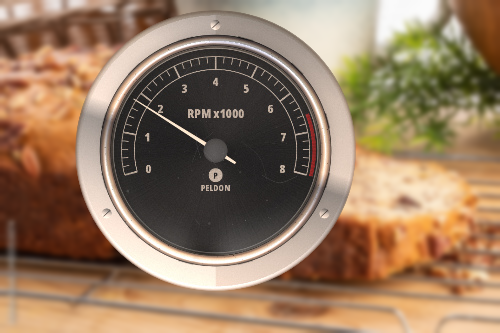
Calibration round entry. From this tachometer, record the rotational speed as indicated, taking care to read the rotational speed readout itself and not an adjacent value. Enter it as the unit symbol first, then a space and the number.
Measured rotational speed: rpm 1800
